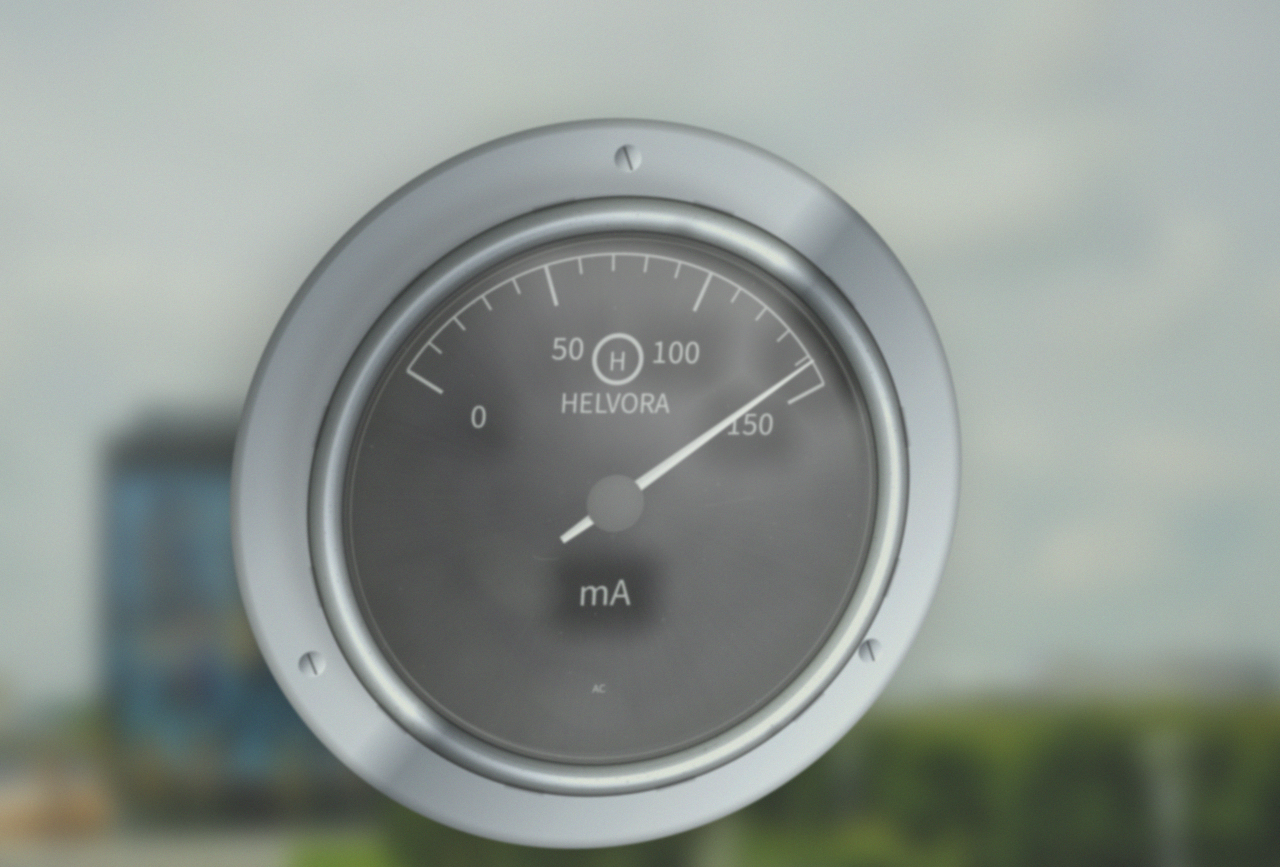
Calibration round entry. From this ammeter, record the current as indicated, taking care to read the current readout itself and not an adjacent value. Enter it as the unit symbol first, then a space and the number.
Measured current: mA 140
